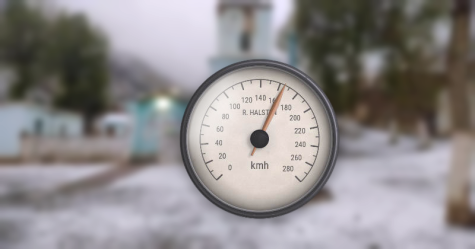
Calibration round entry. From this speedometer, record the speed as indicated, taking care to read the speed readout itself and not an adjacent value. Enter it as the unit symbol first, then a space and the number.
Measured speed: km/h 165
